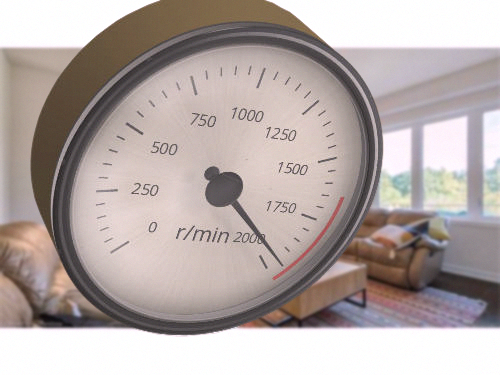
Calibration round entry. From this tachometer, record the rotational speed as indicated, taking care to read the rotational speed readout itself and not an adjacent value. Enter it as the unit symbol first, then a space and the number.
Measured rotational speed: rpm 1950
